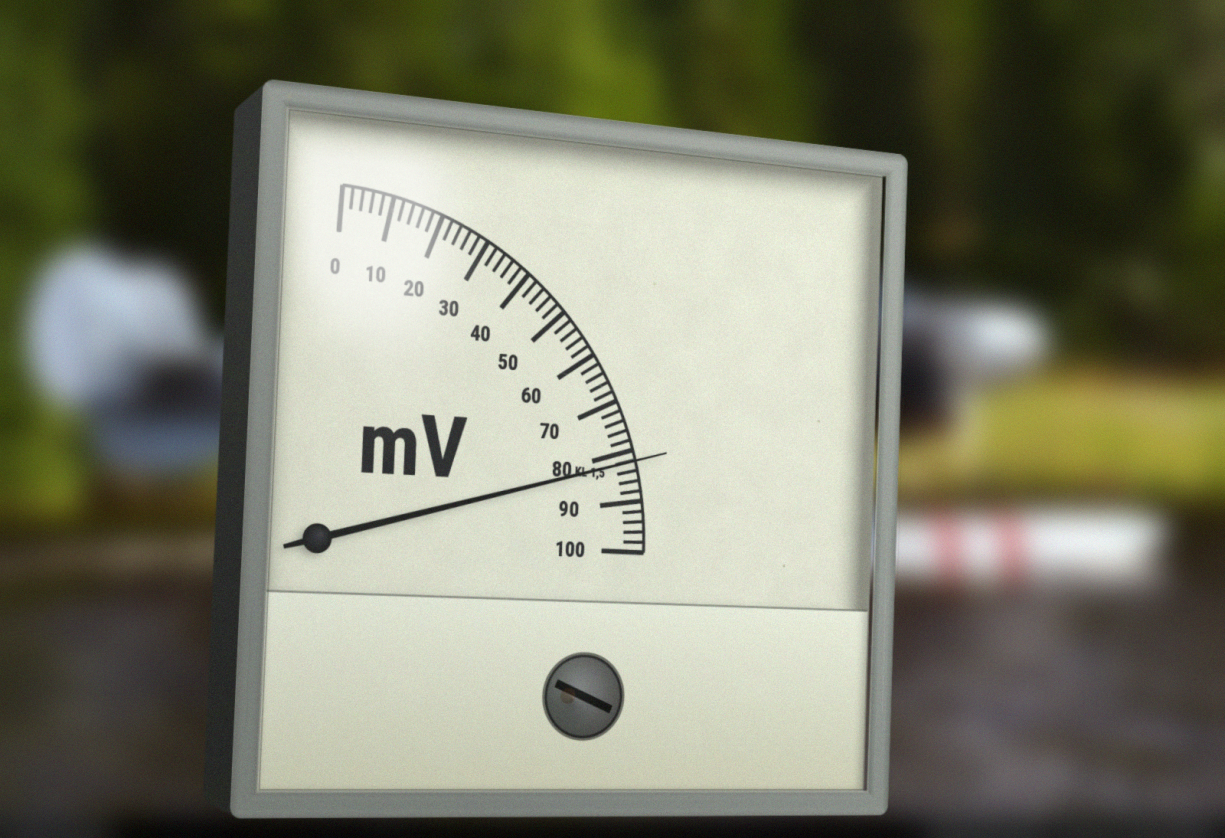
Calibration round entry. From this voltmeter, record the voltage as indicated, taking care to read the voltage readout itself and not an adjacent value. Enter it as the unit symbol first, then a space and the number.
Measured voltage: mV 82
